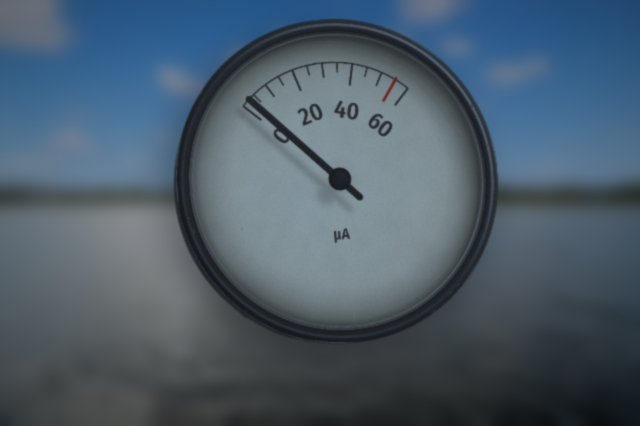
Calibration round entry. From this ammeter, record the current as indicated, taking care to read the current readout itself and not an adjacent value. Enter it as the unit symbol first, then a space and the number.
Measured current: µA 2.5
